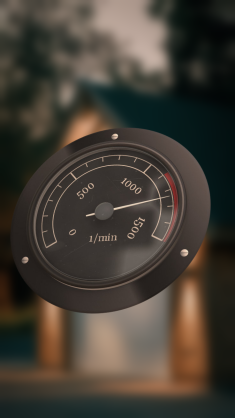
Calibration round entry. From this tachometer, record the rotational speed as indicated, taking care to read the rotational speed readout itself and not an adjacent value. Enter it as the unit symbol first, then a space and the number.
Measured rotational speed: rpm 1250
